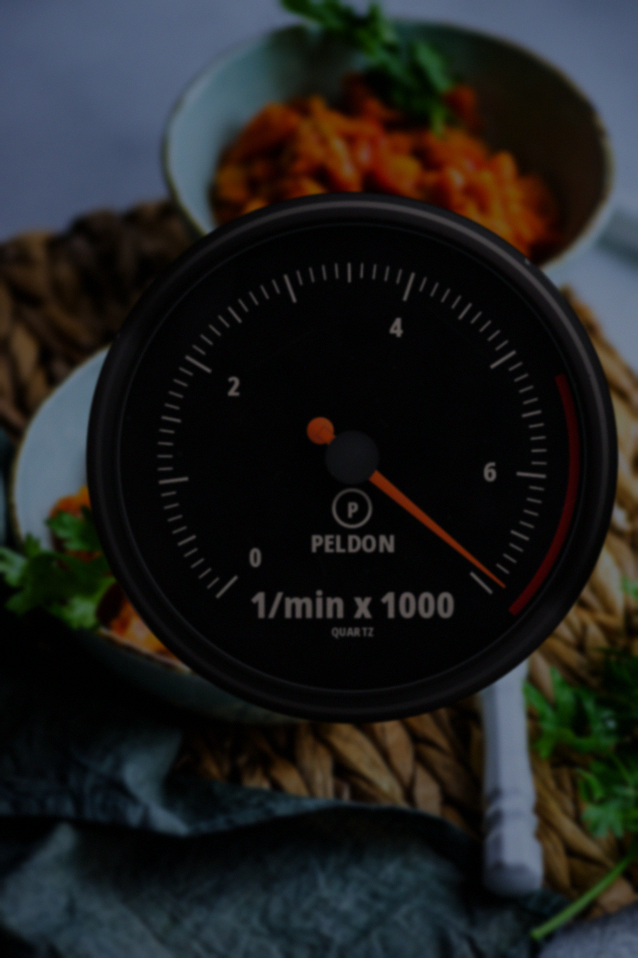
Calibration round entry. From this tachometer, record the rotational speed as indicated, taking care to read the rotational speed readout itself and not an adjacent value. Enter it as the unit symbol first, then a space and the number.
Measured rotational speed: rpm 6900
